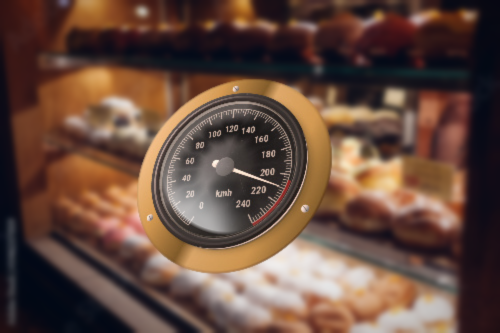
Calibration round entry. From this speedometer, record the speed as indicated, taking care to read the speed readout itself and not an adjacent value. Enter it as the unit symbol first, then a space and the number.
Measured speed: km/h 210
